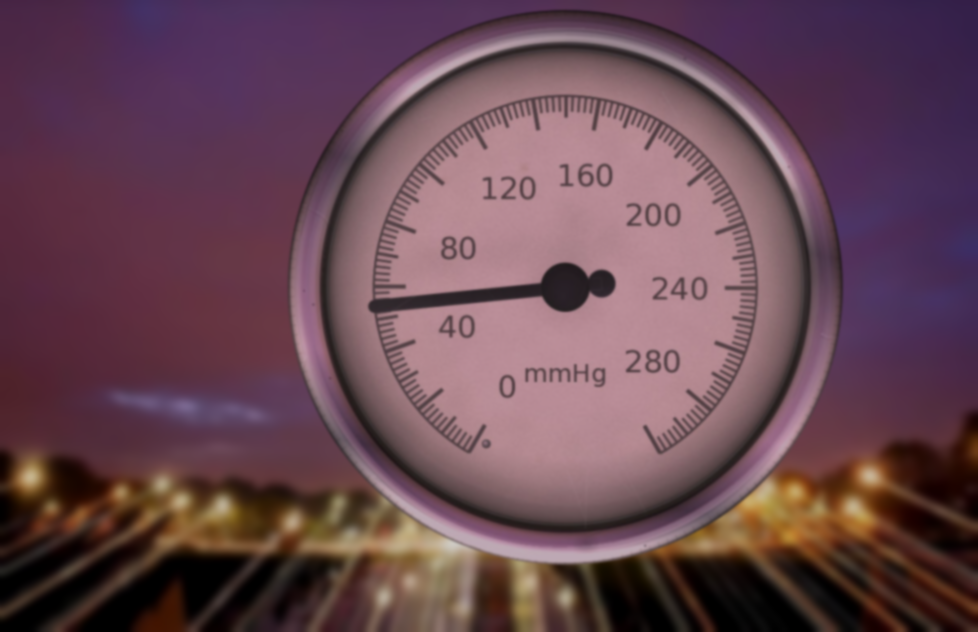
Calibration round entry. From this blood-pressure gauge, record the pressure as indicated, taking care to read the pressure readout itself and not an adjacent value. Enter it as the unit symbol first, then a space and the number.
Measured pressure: mmHg 54
